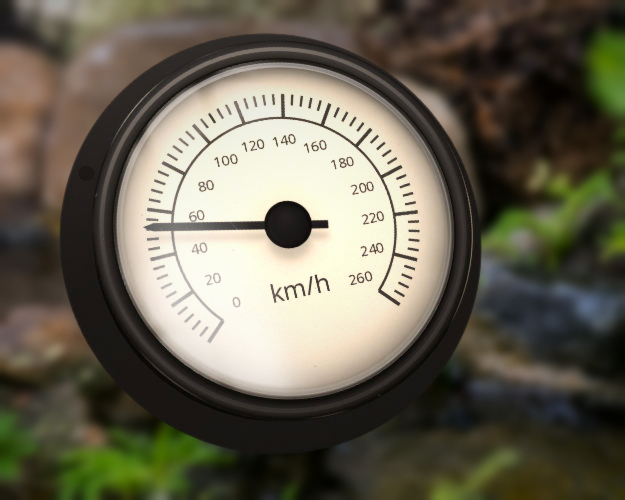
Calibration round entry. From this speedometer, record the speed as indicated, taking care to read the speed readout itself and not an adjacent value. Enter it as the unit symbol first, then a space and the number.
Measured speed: km/h 52
